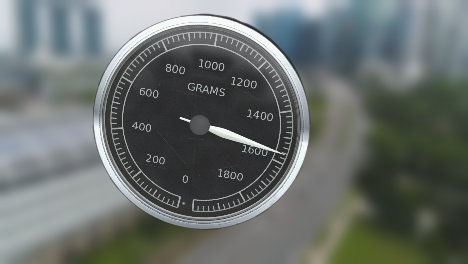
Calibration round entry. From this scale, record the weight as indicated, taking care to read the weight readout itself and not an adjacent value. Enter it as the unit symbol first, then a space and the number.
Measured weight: g 1560
